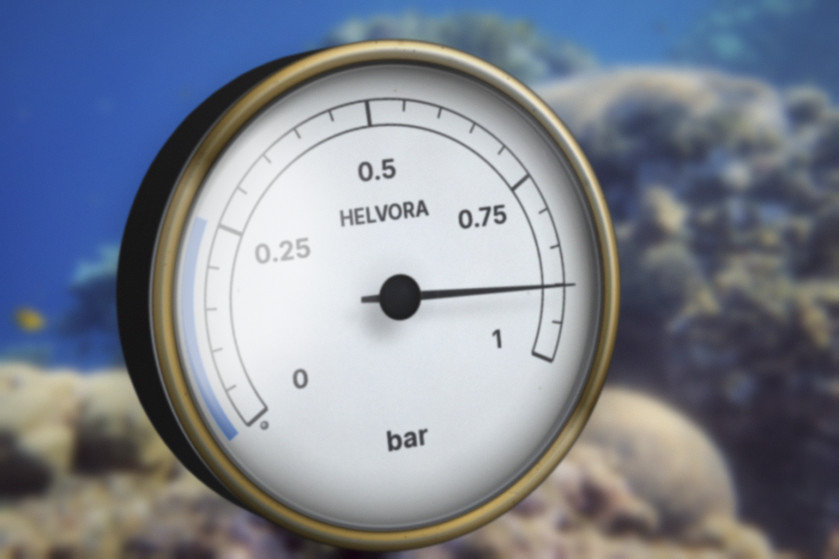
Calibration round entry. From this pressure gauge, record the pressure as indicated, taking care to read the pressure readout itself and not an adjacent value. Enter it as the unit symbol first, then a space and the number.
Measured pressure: bar 0.9
